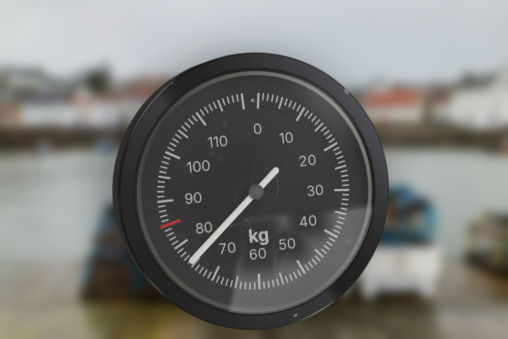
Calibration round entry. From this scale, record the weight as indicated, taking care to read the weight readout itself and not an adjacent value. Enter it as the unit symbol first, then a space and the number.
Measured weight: kg 76
